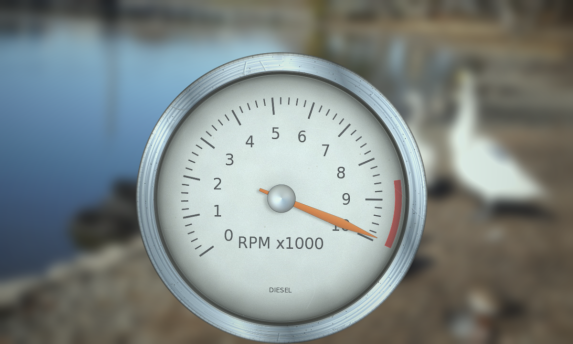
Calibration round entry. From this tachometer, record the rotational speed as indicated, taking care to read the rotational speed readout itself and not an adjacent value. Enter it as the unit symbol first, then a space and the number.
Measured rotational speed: rpm 9900
